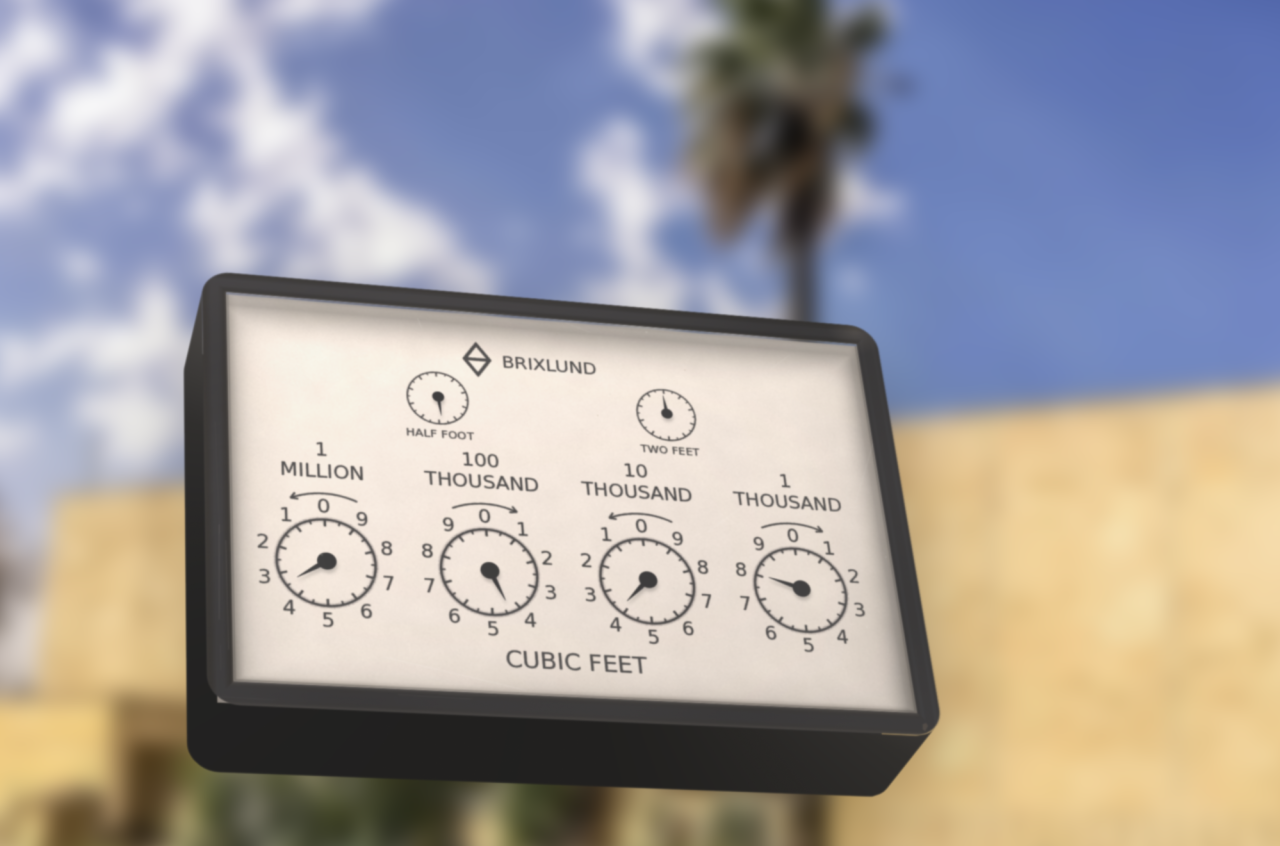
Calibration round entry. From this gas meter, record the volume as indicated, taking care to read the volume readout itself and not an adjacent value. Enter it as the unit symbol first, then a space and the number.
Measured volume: ft³ 343800
